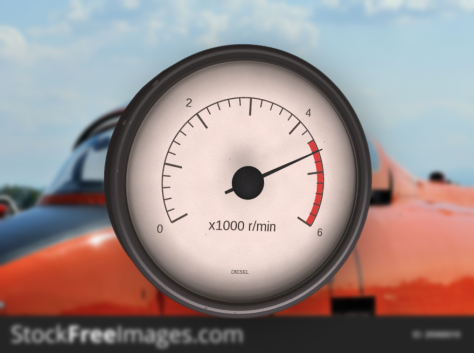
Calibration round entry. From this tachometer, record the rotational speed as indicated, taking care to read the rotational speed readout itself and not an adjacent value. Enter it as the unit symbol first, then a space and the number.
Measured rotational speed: rpm 4600
